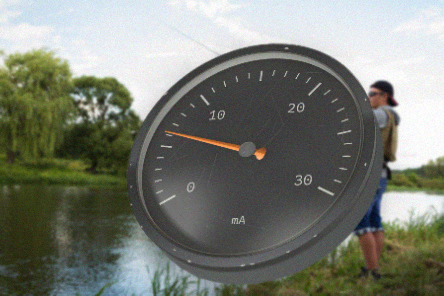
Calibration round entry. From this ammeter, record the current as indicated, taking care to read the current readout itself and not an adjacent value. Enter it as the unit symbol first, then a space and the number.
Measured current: mA 6
